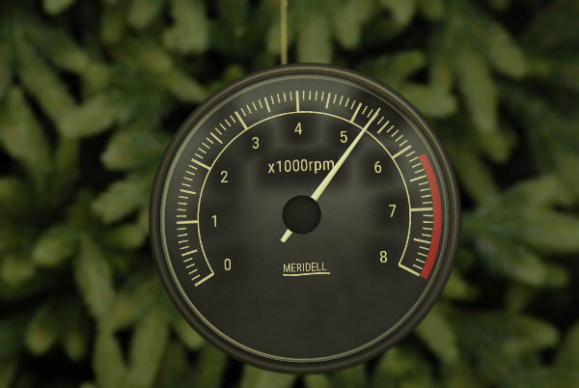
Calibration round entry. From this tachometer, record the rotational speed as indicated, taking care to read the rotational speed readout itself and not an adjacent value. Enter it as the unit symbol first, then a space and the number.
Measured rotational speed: rpm 5300
